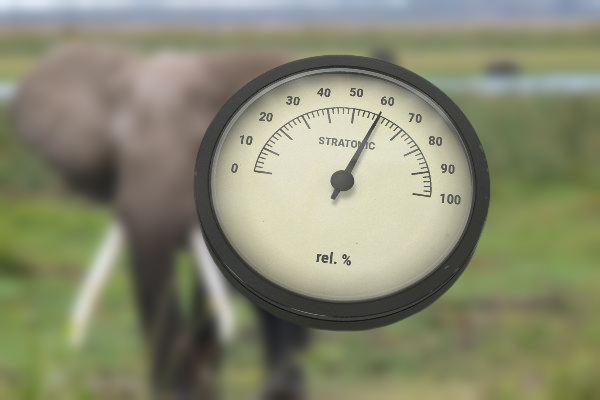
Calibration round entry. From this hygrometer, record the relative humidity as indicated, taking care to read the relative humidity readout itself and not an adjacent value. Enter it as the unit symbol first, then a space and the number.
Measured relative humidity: % 60
